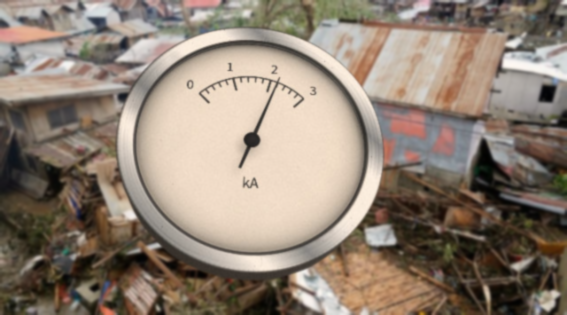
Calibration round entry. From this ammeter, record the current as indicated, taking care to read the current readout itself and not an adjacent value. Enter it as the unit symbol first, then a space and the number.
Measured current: kA 2.2
